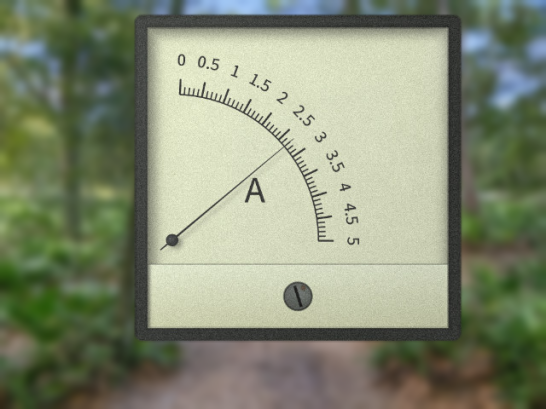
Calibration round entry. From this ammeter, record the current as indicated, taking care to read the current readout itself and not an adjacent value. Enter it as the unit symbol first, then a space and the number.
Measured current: A 2.7
